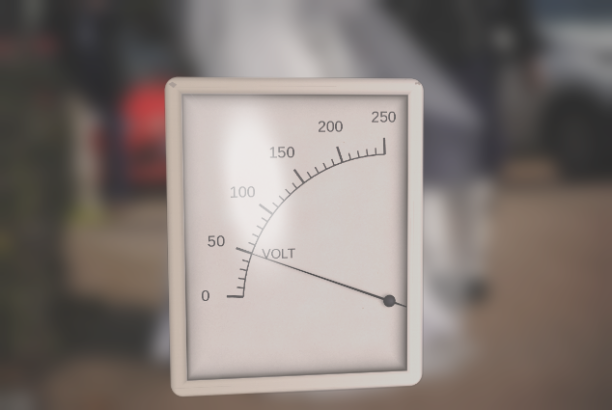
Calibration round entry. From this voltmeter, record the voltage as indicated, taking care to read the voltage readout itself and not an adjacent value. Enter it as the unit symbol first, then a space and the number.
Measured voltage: V 50
